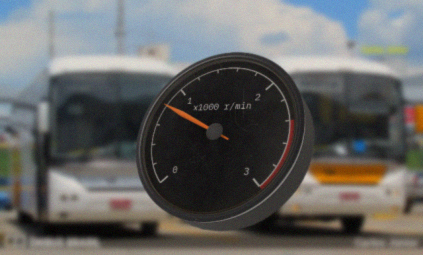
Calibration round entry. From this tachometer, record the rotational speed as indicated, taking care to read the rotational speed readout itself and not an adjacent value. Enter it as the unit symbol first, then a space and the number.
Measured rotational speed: rpm 800
